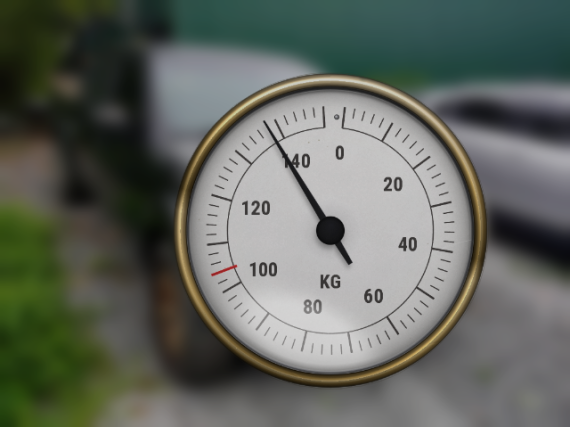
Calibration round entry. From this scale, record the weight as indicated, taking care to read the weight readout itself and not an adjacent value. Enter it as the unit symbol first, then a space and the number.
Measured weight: kg 138
